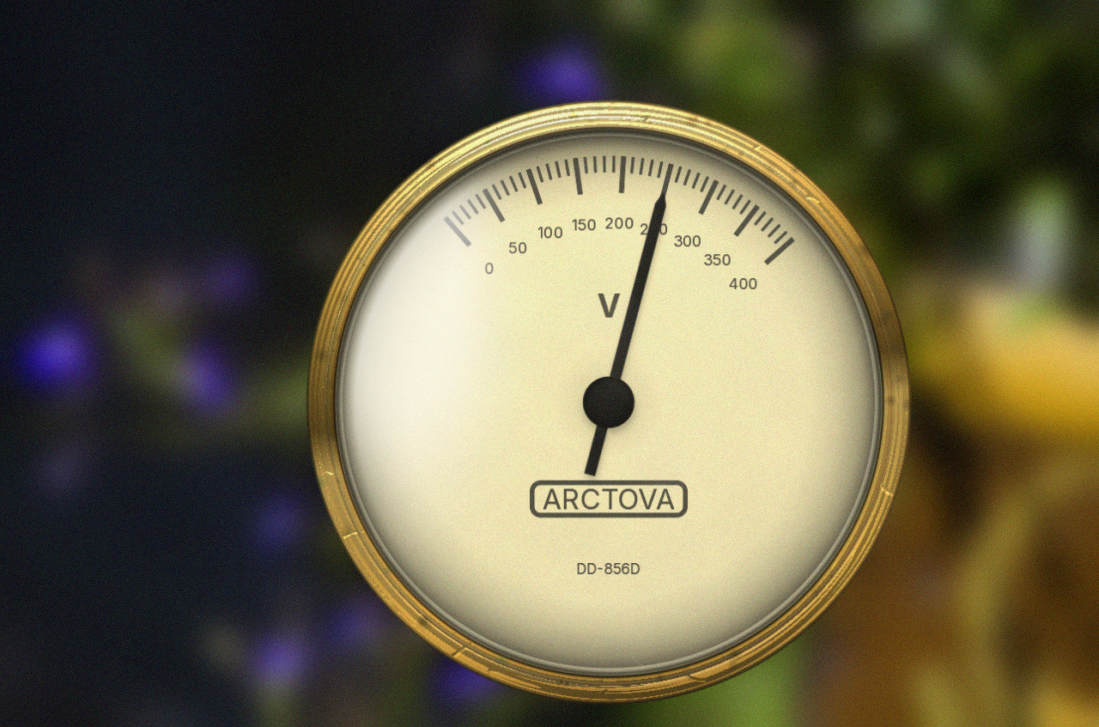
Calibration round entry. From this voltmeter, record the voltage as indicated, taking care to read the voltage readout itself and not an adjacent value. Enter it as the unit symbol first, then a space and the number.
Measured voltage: V 250
